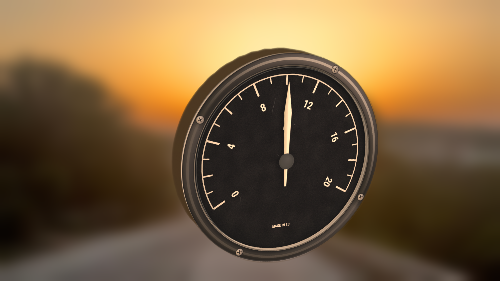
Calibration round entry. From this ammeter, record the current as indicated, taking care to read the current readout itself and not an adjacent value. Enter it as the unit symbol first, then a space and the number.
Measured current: A 10
